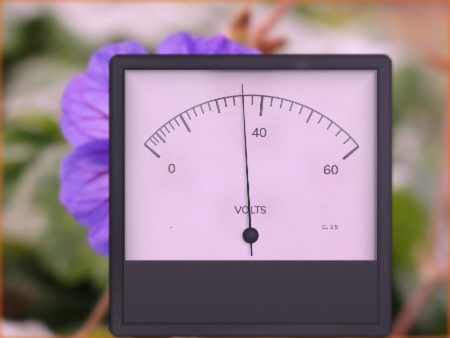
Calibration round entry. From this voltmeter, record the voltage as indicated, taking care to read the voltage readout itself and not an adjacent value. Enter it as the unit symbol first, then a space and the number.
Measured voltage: V 36
